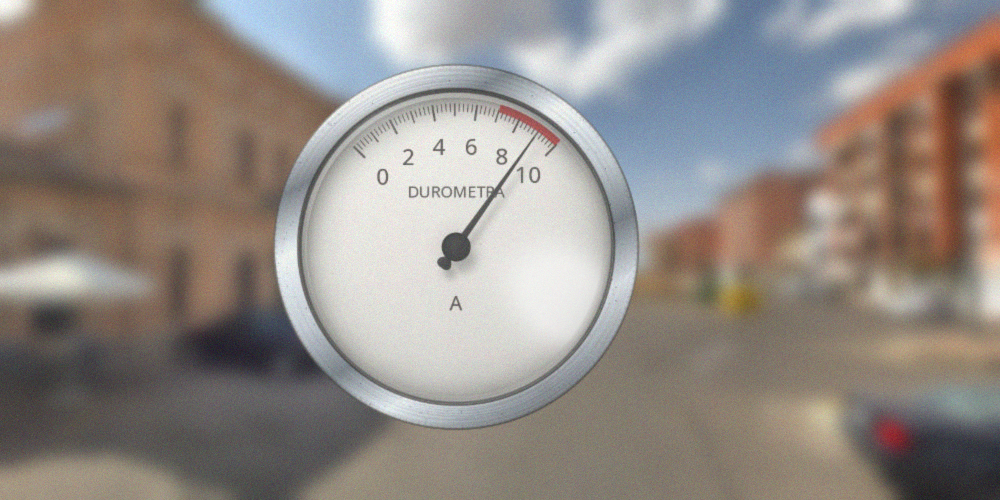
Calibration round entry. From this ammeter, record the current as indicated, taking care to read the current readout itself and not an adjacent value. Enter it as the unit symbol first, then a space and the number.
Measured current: A 9
